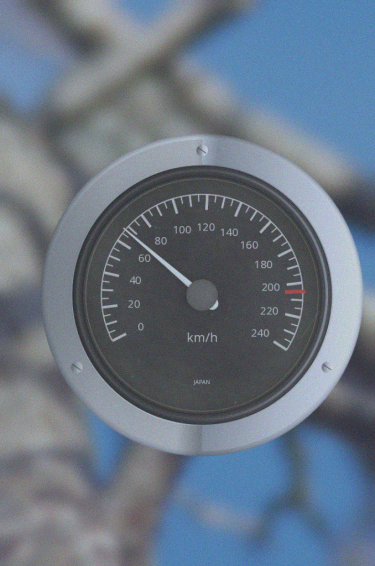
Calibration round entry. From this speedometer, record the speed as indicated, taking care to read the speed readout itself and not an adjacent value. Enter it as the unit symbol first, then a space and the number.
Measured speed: km/h 67.5
